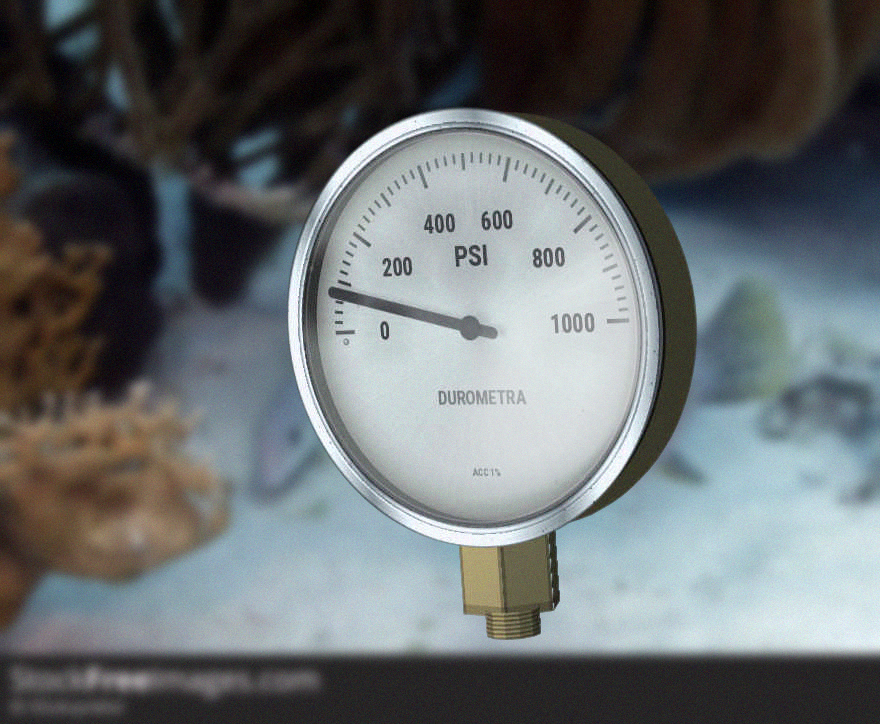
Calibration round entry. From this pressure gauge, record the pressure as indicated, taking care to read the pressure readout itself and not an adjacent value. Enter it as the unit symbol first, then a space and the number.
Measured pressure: psi 80
